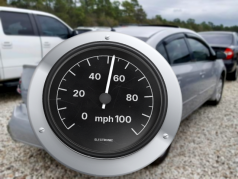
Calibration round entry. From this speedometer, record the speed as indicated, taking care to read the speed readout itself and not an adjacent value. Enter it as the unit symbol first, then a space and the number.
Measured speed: mph 52.5
